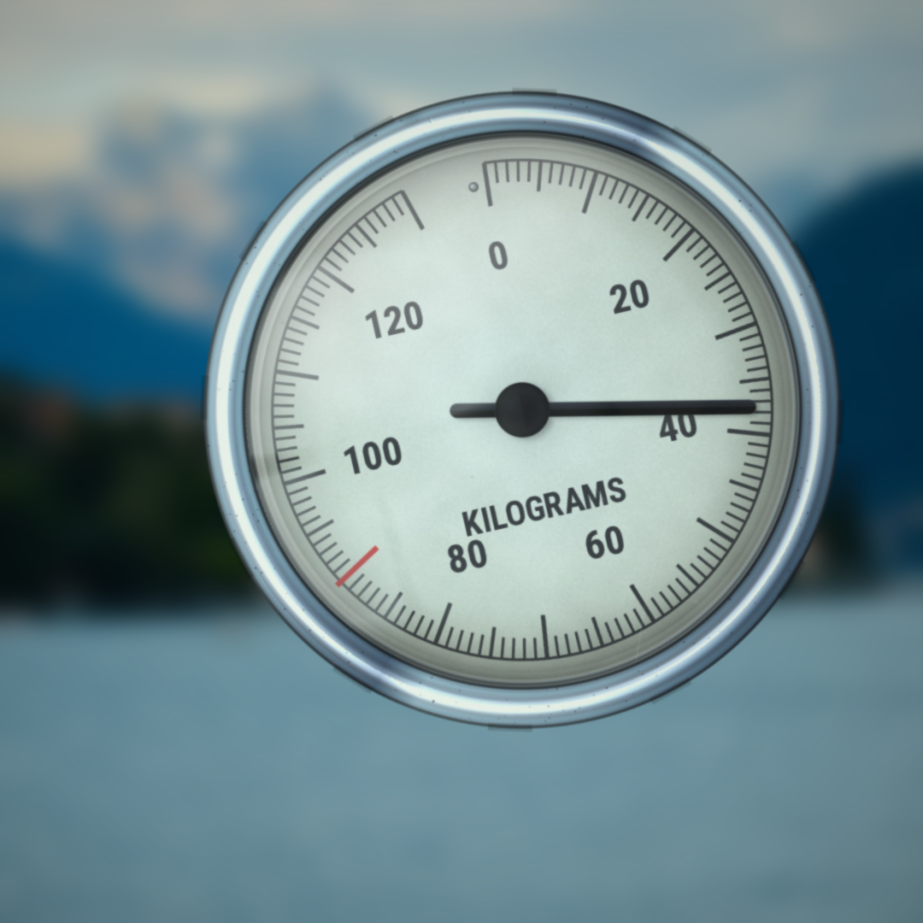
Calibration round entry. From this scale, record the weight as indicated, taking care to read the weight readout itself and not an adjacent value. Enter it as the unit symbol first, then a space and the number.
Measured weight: kg 37.5
